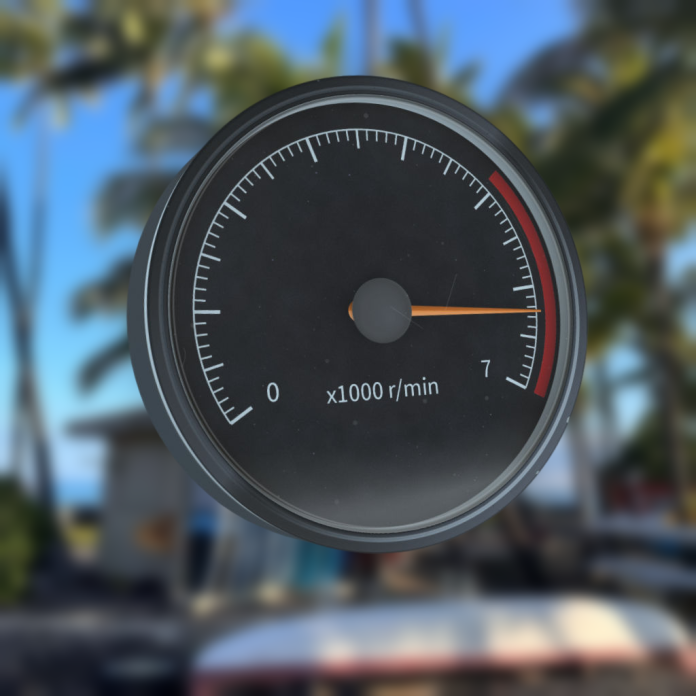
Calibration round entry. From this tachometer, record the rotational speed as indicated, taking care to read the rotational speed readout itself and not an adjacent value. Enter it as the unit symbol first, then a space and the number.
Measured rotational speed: rpm 6250
